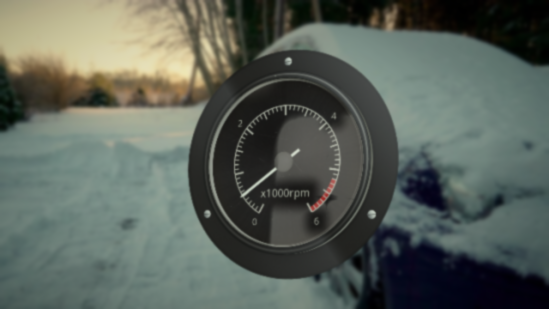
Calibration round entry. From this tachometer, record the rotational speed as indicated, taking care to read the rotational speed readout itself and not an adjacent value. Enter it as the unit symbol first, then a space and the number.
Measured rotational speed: rpm 500
